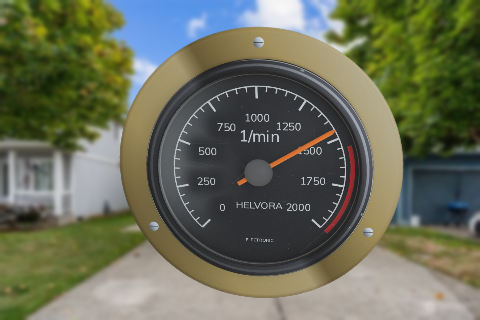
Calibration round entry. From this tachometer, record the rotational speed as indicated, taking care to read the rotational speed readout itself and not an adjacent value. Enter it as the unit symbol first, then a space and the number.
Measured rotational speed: rpm 1450
